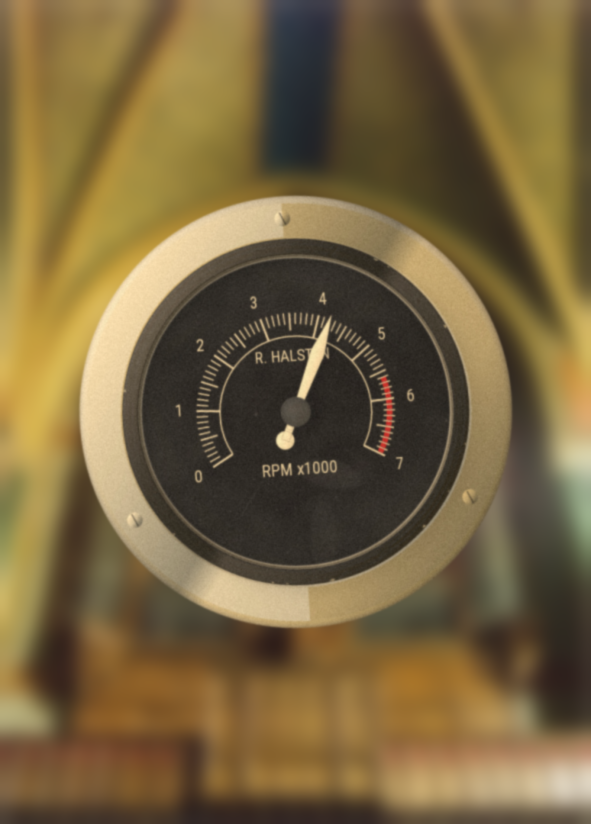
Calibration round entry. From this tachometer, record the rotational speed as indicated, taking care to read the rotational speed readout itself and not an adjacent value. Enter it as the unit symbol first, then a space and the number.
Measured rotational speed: rpm 4200
